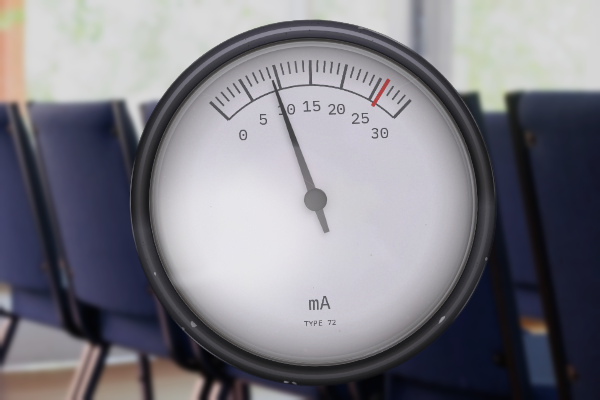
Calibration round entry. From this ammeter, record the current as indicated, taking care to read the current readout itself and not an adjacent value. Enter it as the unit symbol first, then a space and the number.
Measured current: mA 9
